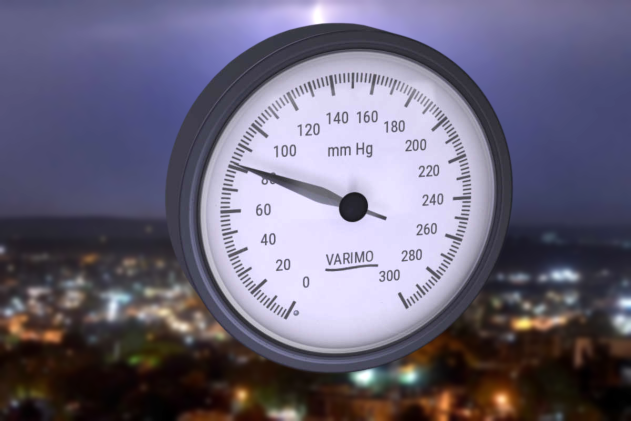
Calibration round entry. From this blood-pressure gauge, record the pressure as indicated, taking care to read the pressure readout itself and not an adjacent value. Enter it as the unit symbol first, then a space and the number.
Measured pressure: mmHg 82
